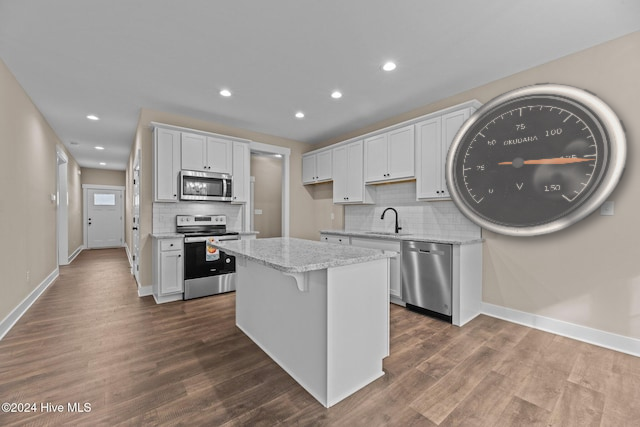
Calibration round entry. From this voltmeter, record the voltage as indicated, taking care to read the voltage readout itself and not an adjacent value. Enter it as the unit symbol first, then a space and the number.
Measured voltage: V 127.5
